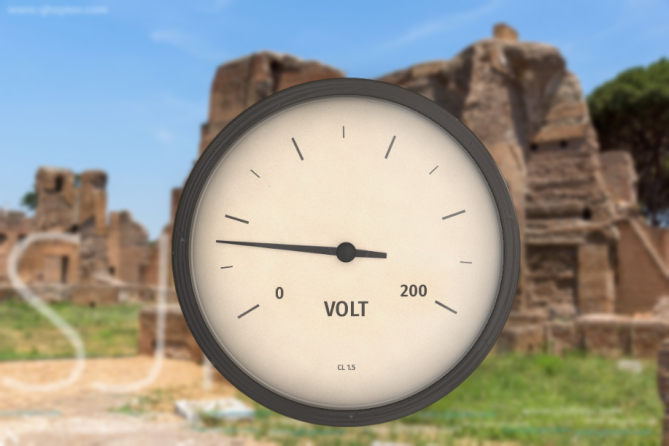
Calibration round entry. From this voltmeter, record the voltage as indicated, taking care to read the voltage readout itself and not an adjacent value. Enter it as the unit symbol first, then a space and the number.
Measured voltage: V 30
